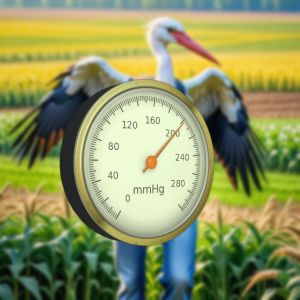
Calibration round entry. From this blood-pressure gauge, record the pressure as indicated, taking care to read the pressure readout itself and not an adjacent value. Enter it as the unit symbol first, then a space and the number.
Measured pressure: mmHg 200
